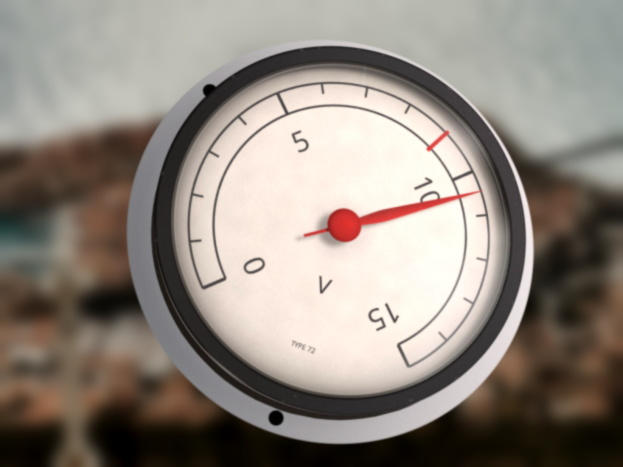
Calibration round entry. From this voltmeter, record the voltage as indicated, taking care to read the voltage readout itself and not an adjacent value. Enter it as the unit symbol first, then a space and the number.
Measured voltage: V 10.5
